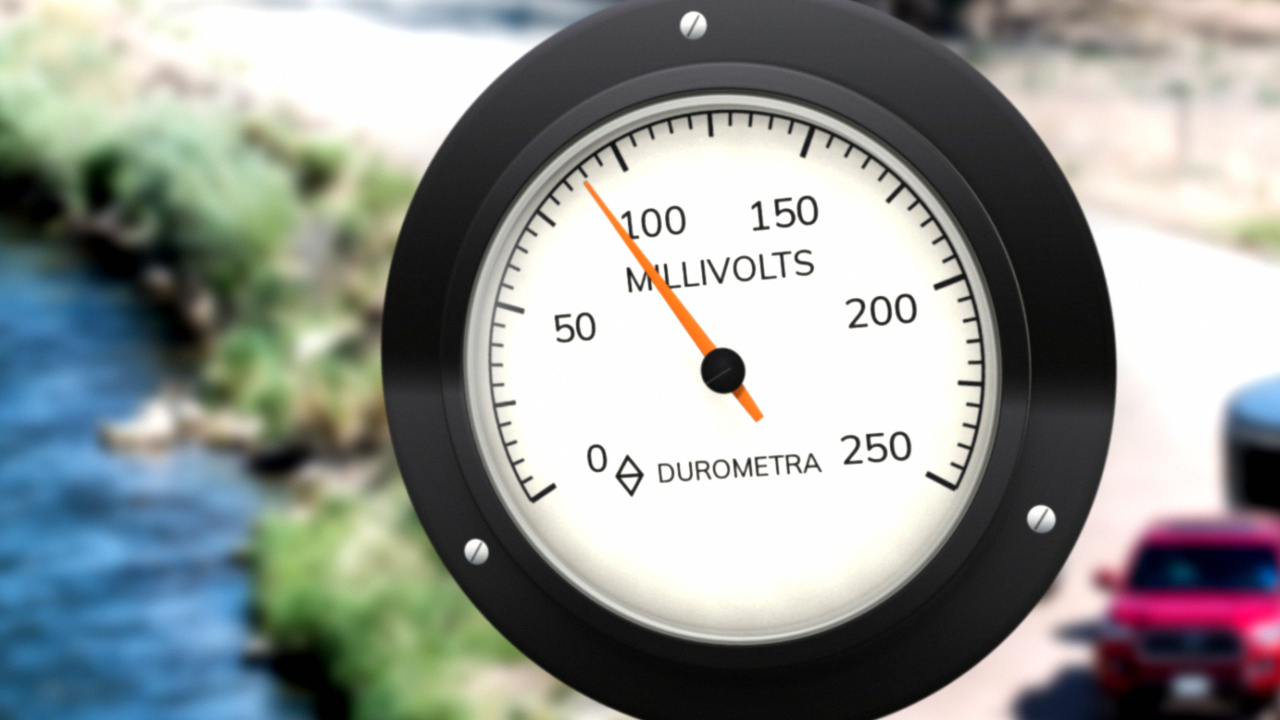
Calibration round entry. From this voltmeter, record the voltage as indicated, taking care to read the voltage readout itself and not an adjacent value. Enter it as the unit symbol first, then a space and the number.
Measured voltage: mV 90
